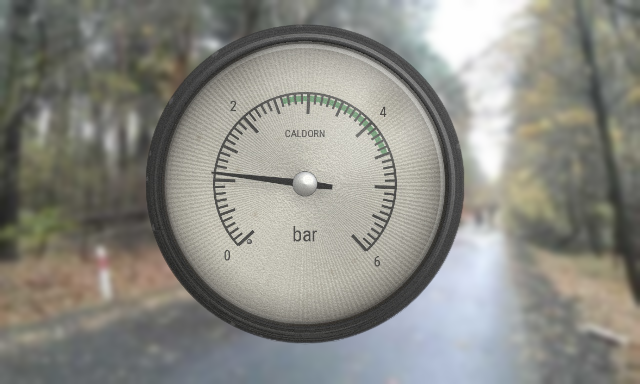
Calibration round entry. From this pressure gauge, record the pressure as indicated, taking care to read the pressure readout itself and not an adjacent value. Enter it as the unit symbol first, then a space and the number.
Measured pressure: bar 1.1
